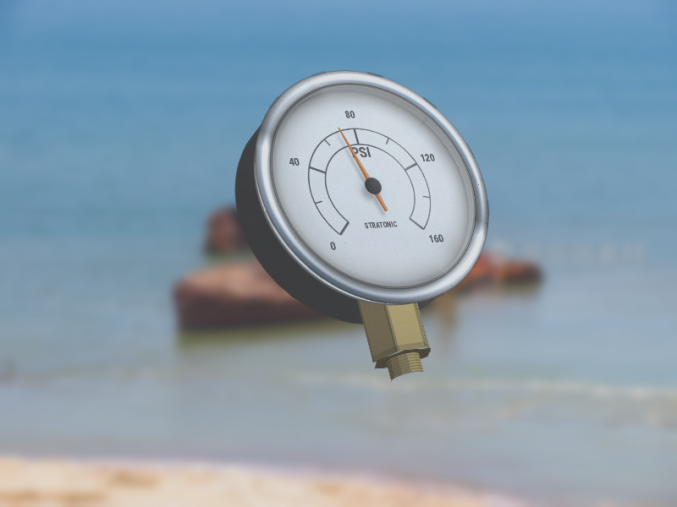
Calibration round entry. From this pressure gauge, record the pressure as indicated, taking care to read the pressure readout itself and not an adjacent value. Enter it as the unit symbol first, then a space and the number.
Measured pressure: psi 70
